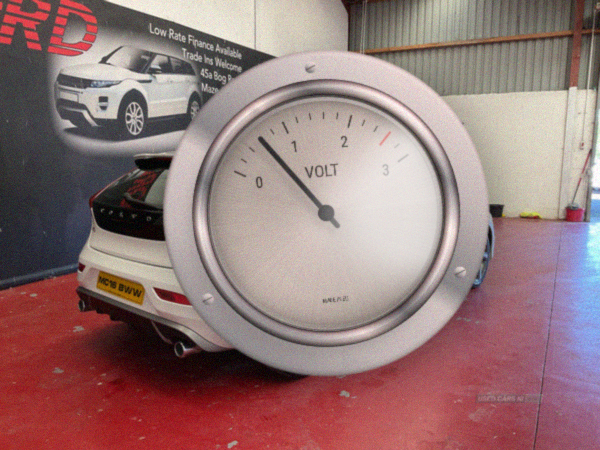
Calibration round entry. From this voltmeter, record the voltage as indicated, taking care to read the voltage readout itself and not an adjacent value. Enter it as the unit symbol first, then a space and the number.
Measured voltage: V 0.6
